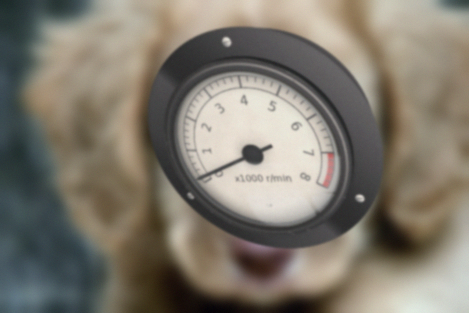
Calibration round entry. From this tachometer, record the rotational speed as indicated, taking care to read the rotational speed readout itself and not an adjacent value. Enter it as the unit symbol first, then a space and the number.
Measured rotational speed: rpm 200
